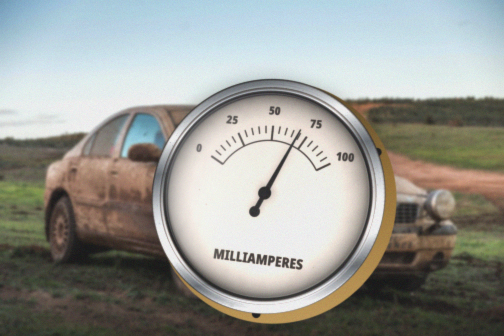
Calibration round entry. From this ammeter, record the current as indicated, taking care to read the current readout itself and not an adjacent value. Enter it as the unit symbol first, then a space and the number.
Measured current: mA 70
